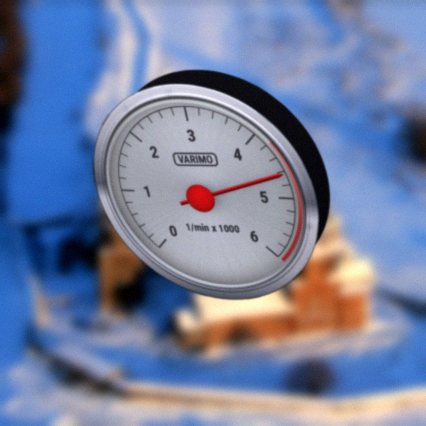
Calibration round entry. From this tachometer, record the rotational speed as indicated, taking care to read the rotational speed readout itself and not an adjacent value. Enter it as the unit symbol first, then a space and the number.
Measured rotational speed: rpm 4600
